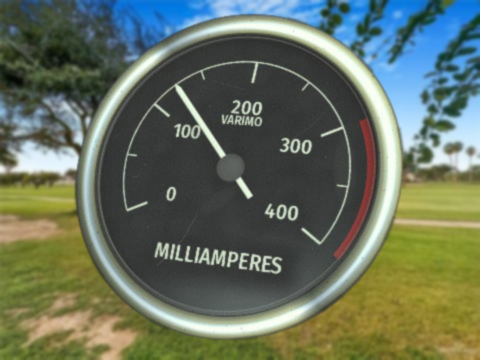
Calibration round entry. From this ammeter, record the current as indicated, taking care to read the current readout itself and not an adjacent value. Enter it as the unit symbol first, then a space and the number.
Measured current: mA 125
